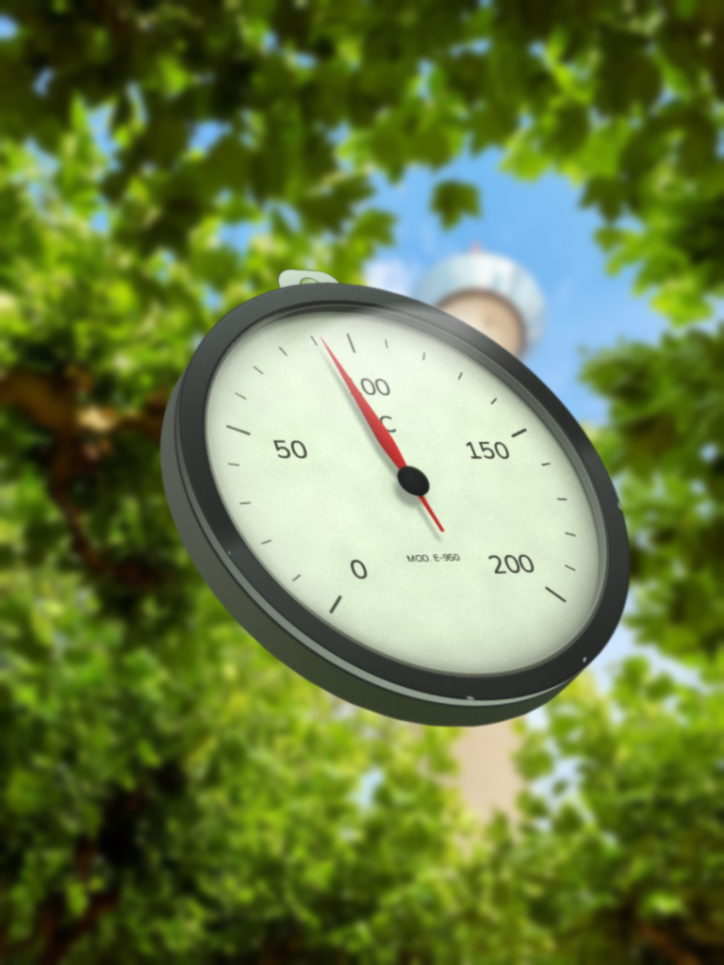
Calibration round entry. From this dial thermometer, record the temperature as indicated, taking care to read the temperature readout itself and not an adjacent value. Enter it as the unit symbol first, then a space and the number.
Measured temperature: °C 90
